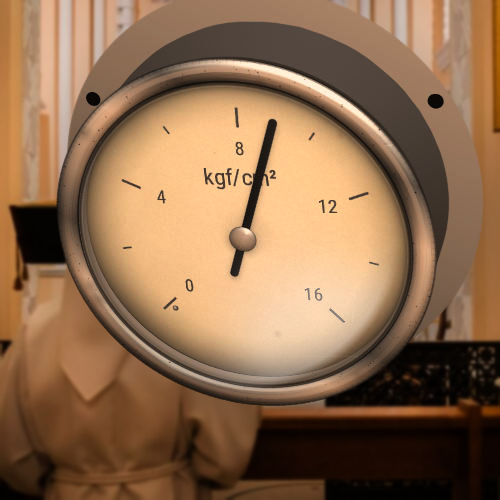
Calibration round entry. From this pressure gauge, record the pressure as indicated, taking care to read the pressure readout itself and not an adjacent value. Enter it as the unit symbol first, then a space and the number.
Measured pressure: kg/cm² 9
